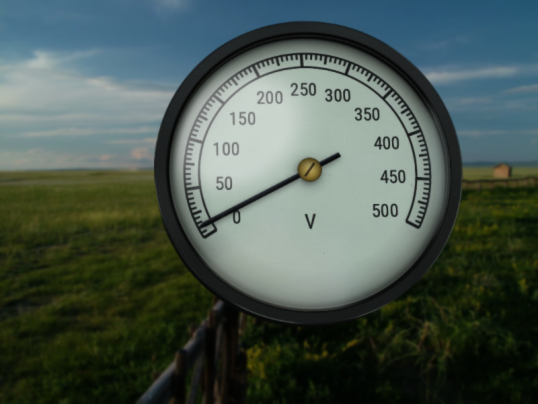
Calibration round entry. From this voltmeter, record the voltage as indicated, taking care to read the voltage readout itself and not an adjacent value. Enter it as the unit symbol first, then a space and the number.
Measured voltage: V 10
